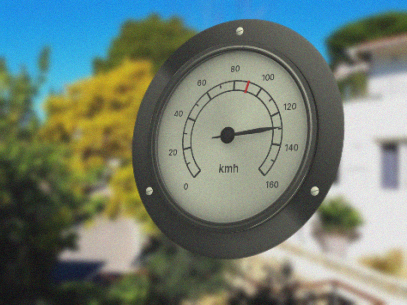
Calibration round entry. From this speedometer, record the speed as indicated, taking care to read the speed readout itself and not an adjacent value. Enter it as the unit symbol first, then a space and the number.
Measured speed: km/h 130
